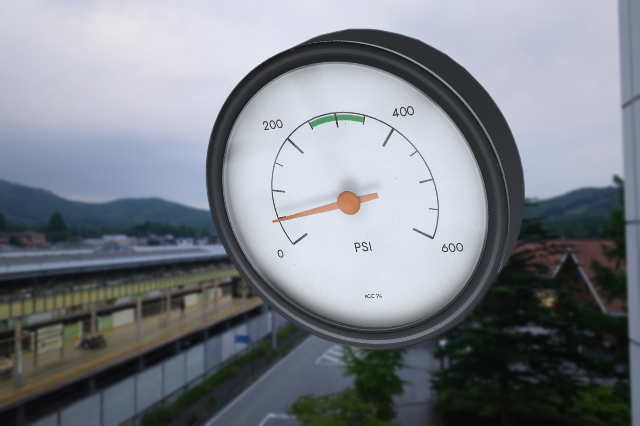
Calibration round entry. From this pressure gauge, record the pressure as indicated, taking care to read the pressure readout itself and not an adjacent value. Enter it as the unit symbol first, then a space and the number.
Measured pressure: psi 50
